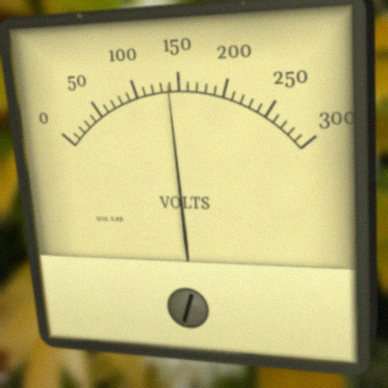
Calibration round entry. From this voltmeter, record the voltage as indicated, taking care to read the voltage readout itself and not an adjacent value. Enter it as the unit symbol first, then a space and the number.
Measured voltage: V 140
